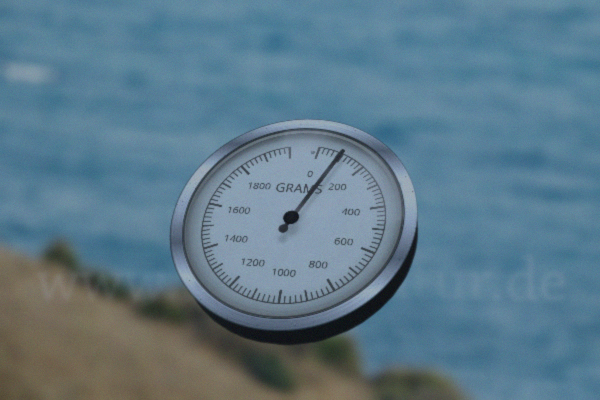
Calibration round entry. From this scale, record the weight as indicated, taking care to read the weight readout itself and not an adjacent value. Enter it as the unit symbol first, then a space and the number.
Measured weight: g 100
